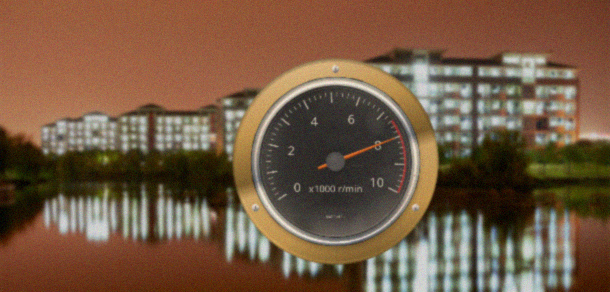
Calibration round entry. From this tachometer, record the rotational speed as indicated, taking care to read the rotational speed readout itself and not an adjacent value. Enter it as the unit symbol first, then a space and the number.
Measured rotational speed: rpm 8000
